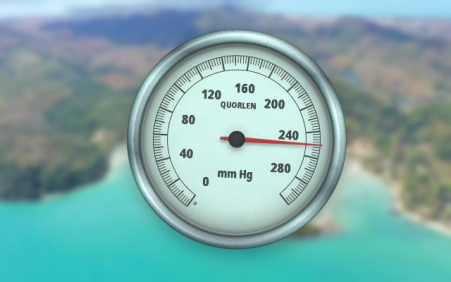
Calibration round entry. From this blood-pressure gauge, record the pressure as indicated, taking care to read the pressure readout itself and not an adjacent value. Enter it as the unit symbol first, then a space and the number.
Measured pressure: mmHg 250
